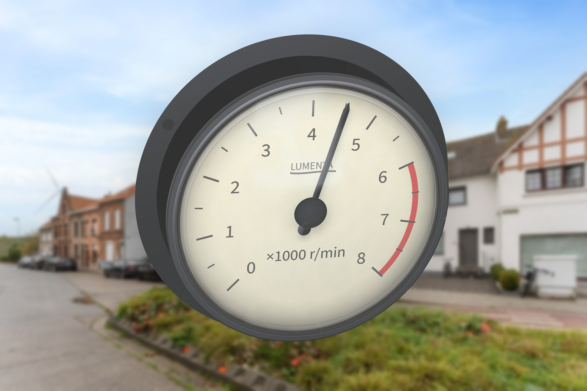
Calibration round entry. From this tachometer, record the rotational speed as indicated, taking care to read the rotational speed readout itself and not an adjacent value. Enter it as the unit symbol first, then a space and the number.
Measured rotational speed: rpm 4500
